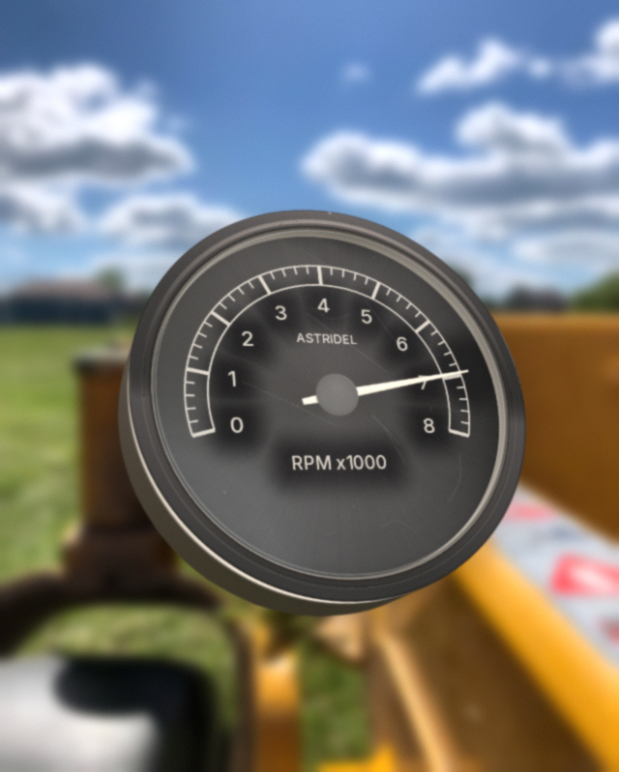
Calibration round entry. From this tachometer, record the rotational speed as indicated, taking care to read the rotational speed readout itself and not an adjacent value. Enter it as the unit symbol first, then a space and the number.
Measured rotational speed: rpm 7000
